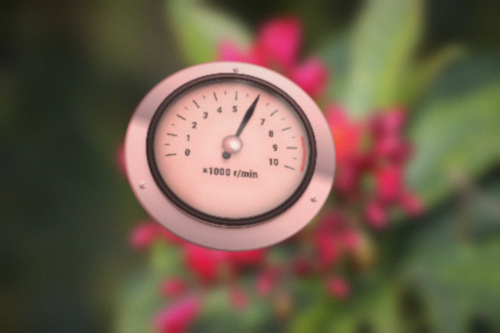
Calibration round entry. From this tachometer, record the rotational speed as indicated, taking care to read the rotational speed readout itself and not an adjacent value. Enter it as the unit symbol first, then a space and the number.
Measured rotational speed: rpm 6000
